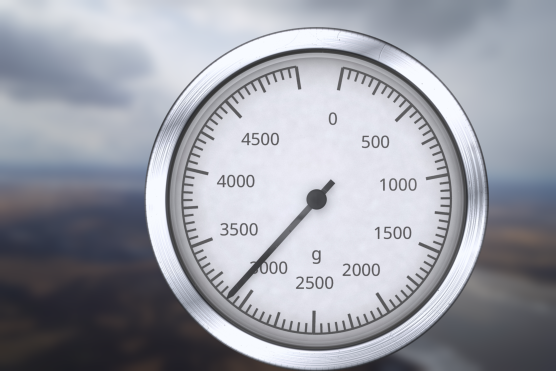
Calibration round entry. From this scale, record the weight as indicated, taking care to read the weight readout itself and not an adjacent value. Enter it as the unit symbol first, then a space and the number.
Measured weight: g 3100
